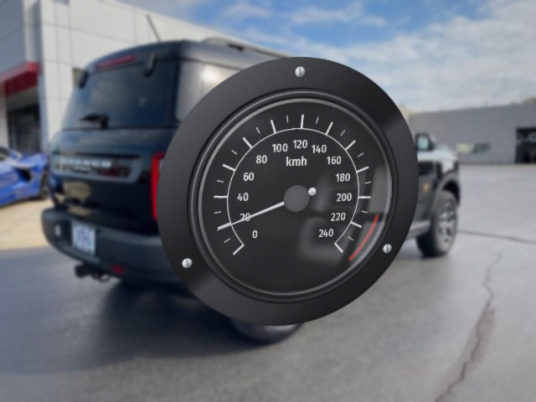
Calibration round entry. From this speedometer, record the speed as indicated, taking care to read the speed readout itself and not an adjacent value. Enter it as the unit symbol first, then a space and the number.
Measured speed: km/h 20
